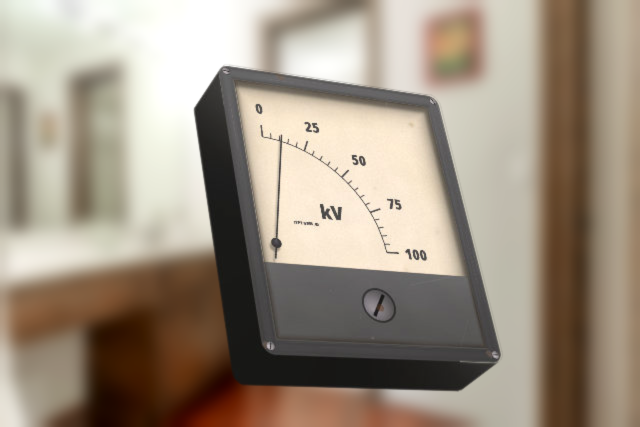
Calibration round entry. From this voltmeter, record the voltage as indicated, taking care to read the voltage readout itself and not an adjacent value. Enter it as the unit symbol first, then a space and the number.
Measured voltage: kV 10
